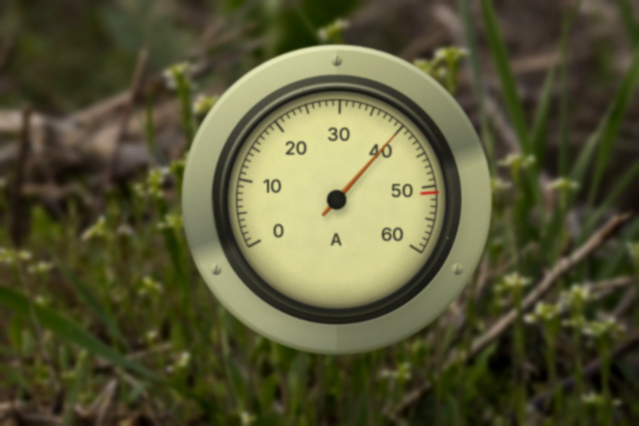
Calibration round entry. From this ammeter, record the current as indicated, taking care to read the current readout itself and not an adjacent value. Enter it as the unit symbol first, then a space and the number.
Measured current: A 40
